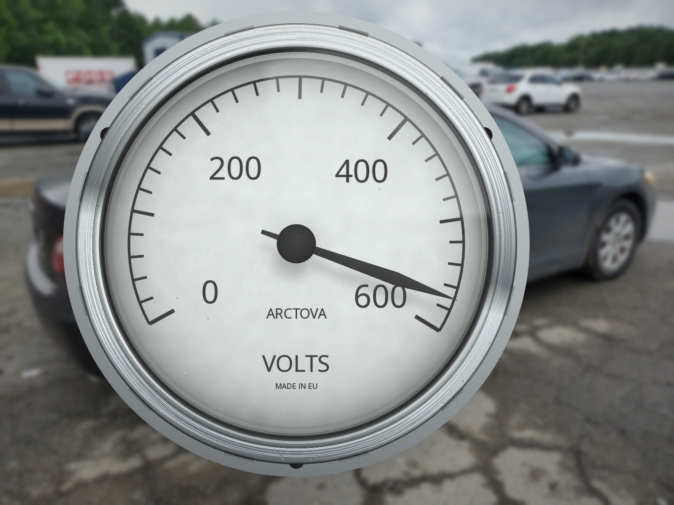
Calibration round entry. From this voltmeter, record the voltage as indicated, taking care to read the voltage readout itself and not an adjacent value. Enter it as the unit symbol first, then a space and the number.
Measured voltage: V 570
